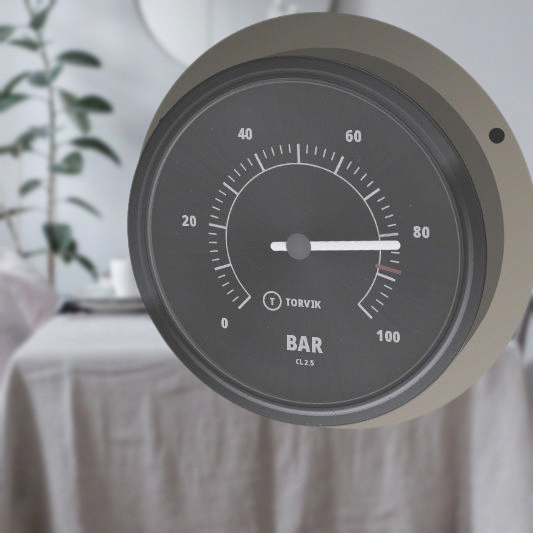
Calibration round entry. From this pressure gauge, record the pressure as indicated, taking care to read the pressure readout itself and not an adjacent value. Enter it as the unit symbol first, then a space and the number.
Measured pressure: bar 82
